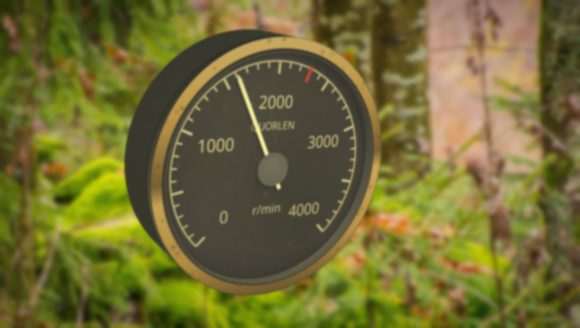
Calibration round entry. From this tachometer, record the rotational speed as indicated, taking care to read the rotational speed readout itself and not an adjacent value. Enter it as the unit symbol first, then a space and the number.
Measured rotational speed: rpm 1600
